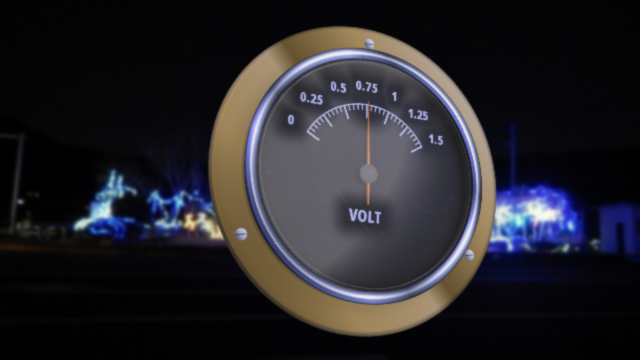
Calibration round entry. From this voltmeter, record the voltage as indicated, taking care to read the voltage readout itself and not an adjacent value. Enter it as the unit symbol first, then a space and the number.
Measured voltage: V 0.75
